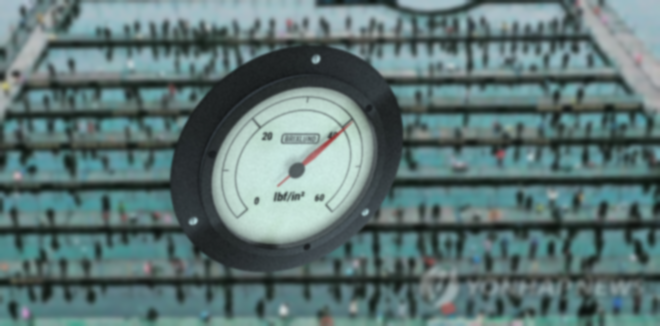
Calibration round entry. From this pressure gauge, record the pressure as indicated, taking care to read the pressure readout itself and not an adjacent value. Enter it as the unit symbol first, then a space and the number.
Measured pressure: psi 40
